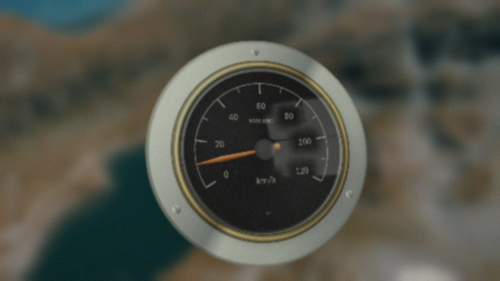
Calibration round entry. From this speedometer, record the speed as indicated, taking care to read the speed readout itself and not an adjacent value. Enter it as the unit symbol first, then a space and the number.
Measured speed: km/h 10
